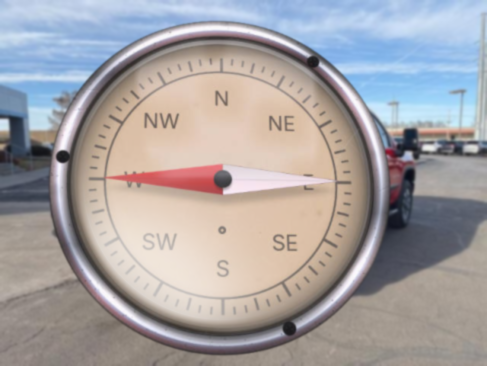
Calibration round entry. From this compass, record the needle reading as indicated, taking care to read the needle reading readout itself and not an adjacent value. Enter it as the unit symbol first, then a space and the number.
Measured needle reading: ° 270
